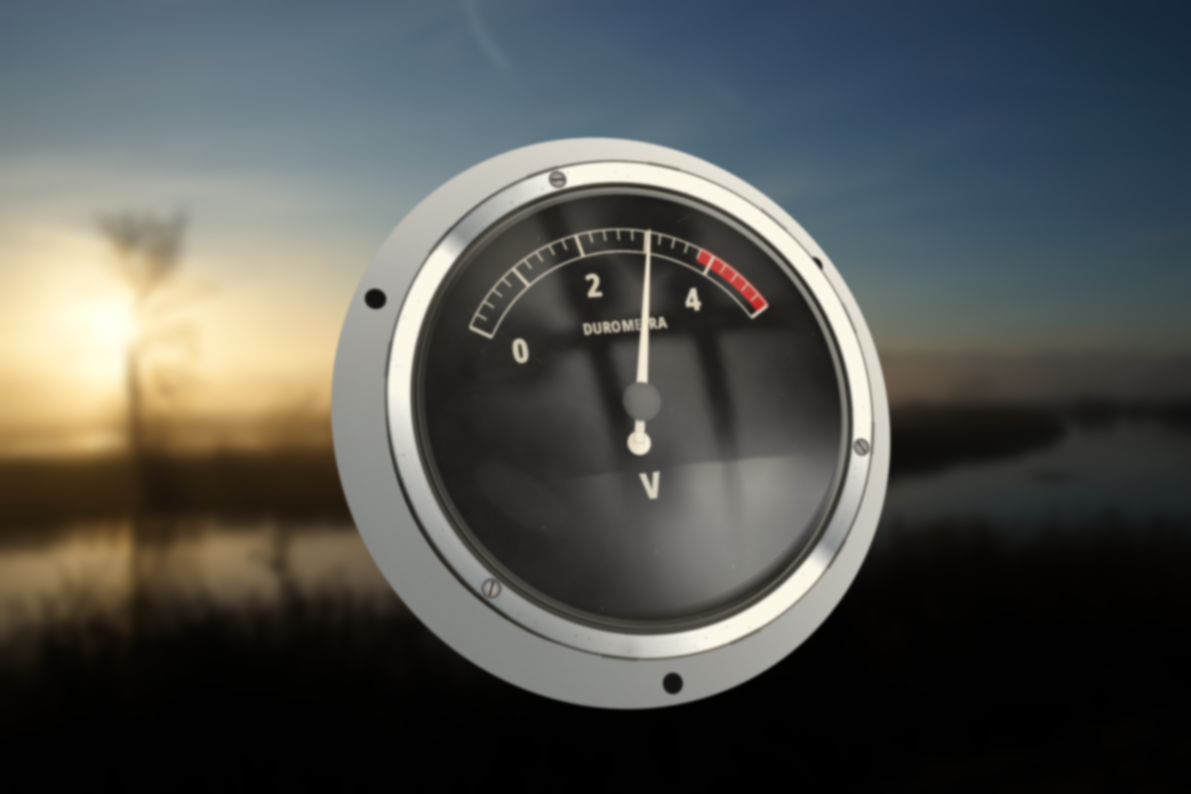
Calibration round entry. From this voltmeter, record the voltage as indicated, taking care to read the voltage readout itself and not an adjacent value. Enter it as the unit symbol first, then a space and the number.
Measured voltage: V 3
